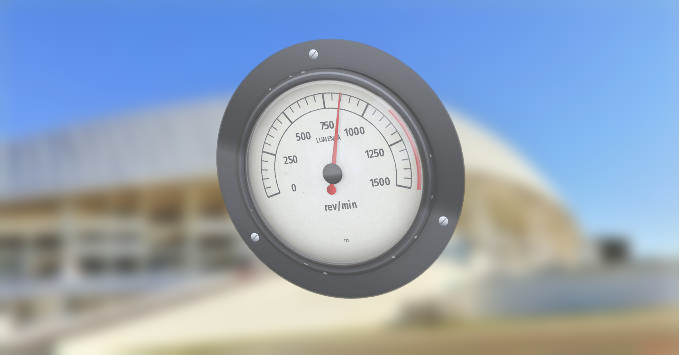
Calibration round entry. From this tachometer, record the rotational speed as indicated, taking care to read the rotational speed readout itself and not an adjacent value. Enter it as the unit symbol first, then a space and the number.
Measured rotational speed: rpm 850
